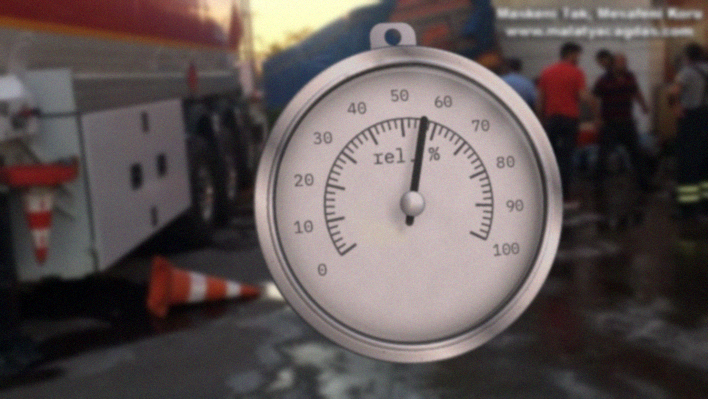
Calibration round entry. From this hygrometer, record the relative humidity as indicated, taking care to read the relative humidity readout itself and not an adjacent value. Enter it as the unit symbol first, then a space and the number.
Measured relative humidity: % 56
